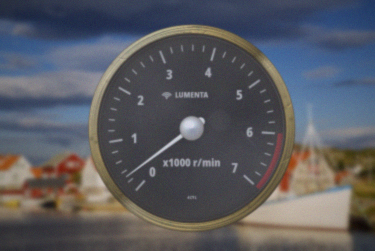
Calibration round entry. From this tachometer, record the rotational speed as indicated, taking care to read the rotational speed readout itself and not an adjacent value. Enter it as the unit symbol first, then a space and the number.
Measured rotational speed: rpm 300
